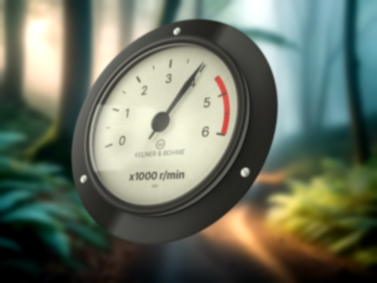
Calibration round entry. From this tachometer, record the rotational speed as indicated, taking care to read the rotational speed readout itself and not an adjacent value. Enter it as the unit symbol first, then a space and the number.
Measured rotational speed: rpm 4000
